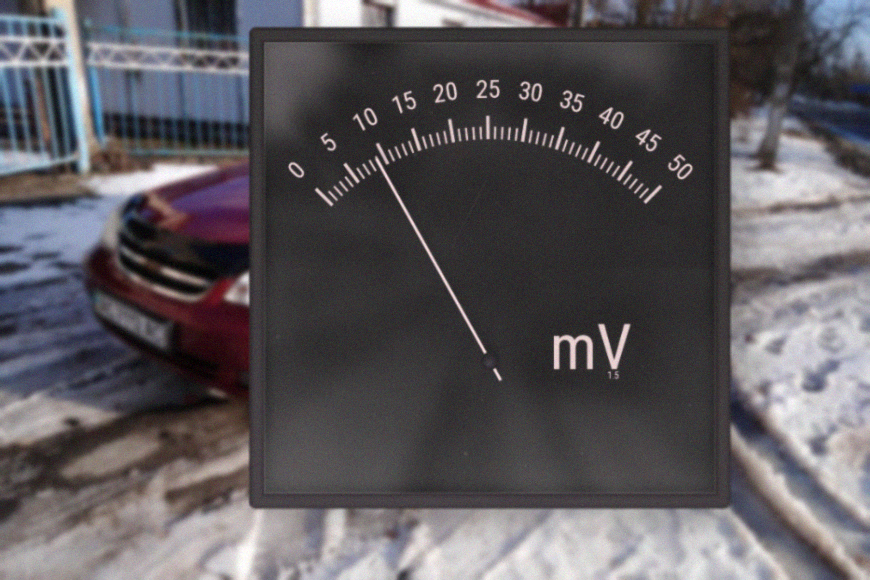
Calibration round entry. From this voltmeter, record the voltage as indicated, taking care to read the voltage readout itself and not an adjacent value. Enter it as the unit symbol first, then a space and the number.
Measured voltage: mV 9
